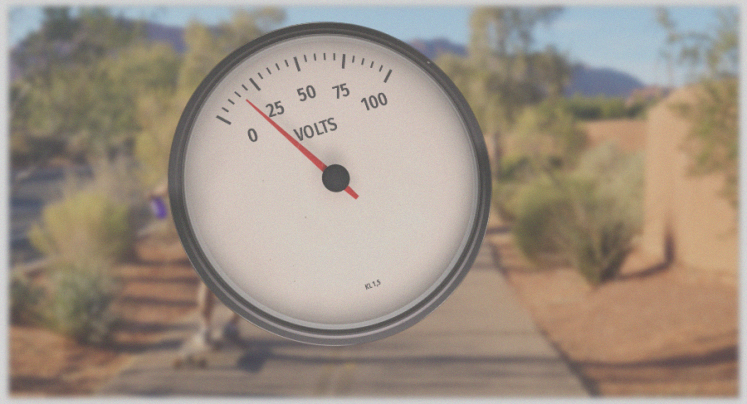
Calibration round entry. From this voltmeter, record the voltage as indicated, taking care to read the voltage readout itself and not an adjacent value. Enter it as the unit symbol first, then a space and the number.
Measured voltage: V 15
